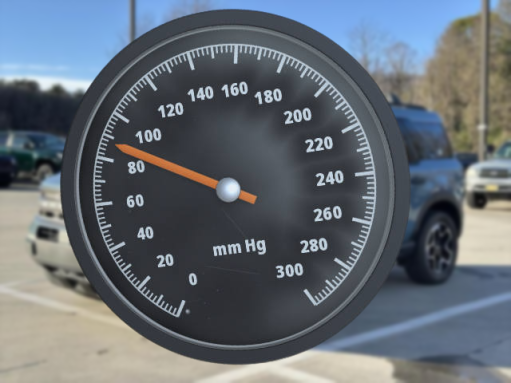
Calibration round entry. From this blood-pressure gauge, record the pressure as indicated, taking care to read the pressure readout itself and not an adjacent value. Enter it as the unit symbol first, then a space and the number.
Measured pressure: mmHg 88
